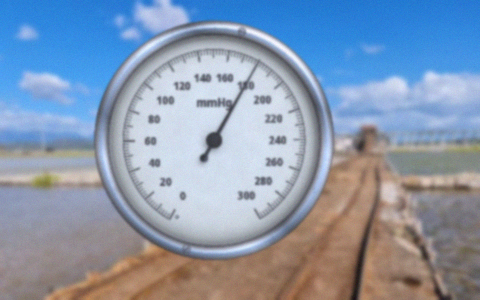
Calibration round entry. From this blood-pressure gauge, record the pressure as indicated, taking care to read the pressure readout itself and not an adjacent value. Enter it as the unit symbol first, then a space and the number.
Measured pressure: mmHg 180
